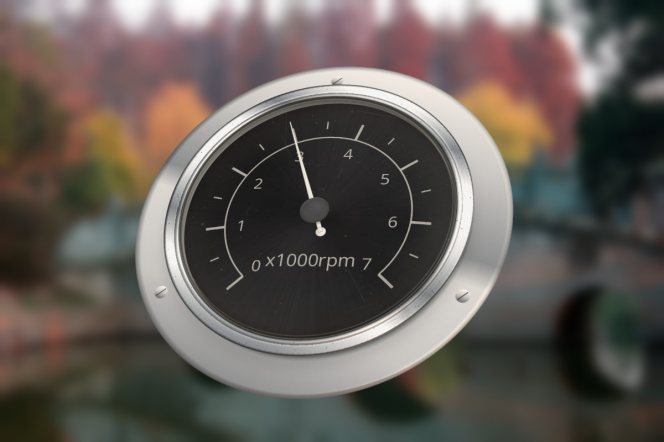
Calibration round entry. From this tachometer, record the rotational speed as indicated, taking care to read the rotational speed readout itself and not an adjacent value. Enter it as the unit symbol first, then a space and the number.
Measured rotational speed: rpm 3000
